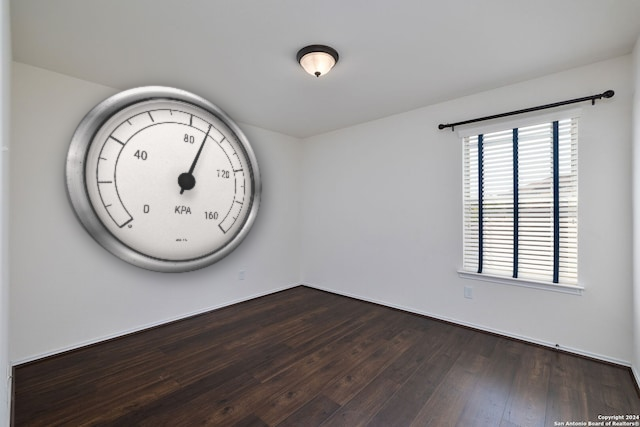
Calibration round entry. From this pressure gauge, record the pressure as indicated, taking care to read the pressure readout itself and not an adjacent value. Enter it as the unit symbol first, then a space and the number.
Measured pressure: kPa 90
